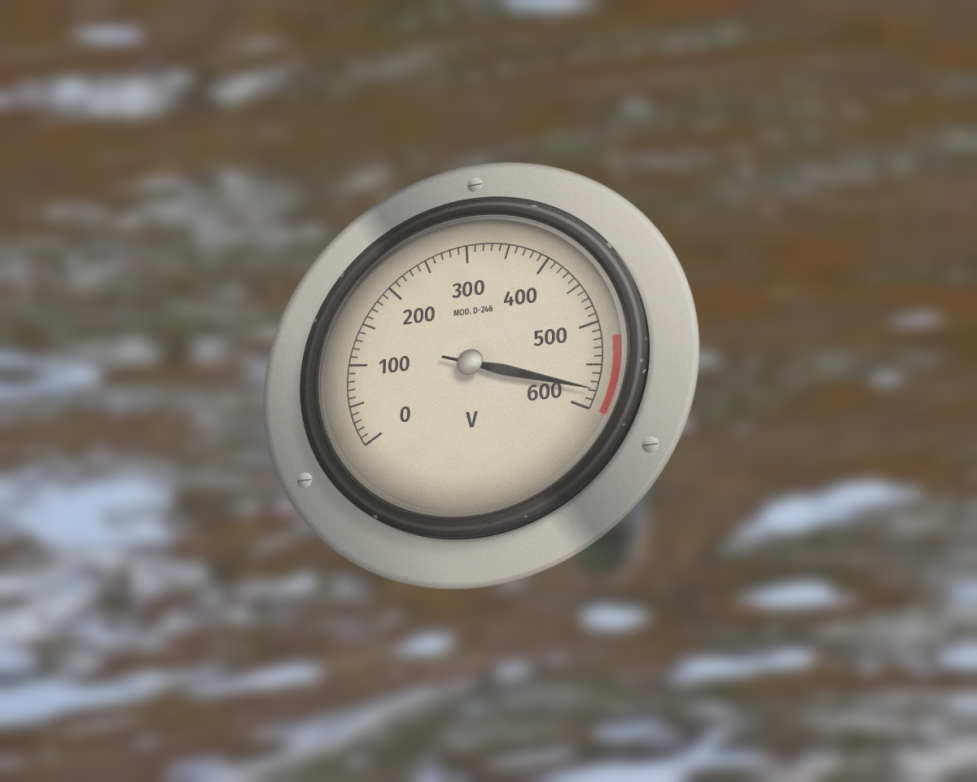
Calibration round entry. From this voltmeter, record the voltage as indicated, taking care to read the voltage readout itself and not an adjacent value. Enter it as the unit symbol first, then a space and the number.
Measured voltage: V 580
